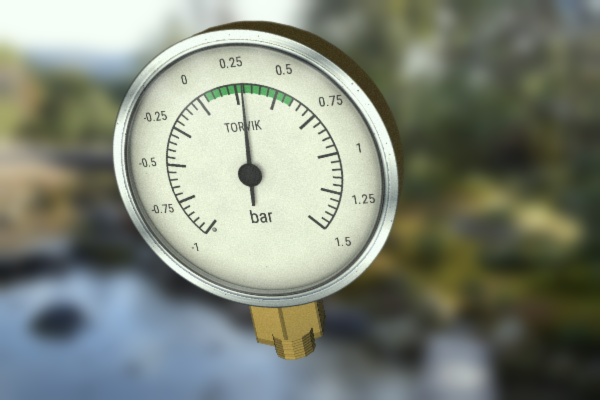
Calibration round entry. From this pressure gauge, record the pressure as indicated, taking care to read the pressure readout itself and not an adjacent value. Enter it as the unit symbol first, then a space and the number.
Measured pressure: bar 0.3
